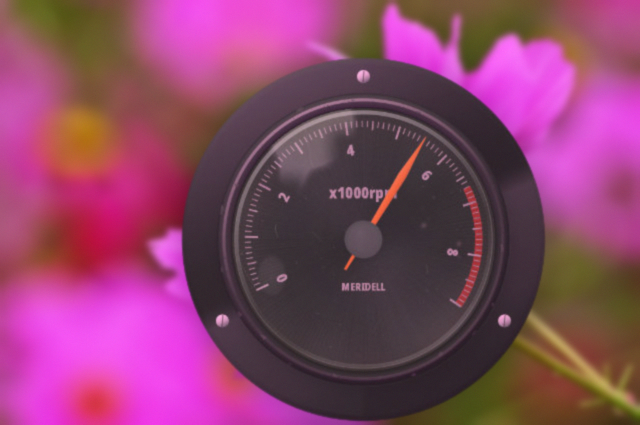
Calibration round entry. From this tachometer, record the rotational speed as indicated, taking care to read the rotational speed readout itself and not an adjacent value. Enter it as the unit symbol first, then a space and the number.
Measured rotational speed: rpm 5500
